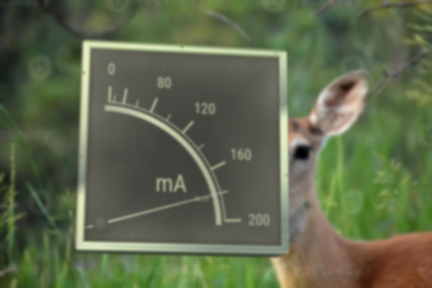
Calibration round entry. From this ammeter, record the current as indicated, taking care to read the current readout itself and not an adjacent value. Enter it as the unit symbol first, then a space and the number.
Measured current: mA 180
